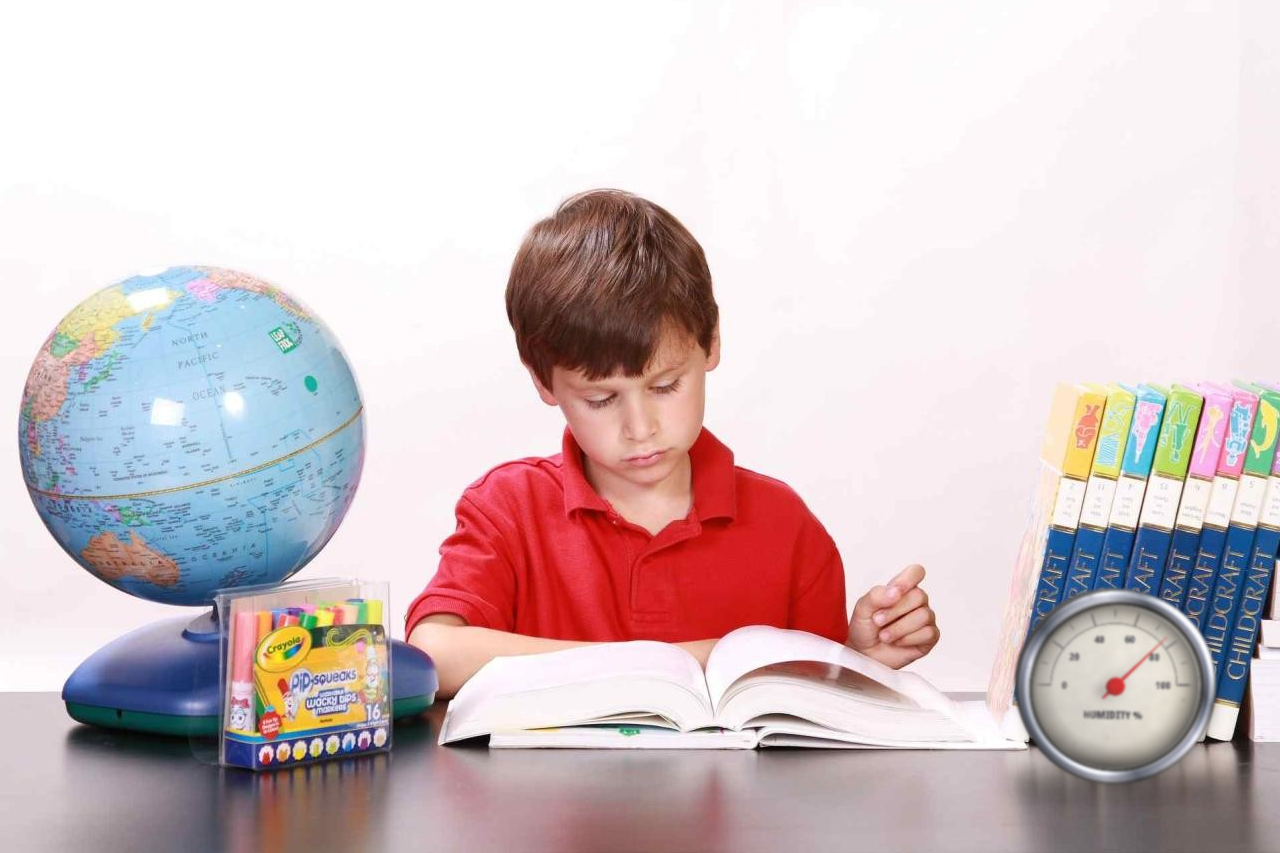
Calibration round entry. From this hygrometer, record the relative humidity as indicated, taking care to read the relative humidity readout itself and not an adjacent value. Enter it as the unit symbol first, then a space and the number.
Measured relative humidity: % 75
